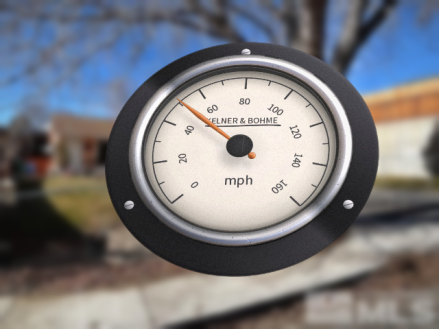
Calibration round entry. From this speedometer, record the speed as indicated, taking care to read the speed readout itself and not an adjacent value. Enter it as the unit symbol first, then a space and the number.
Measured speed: mph 50
